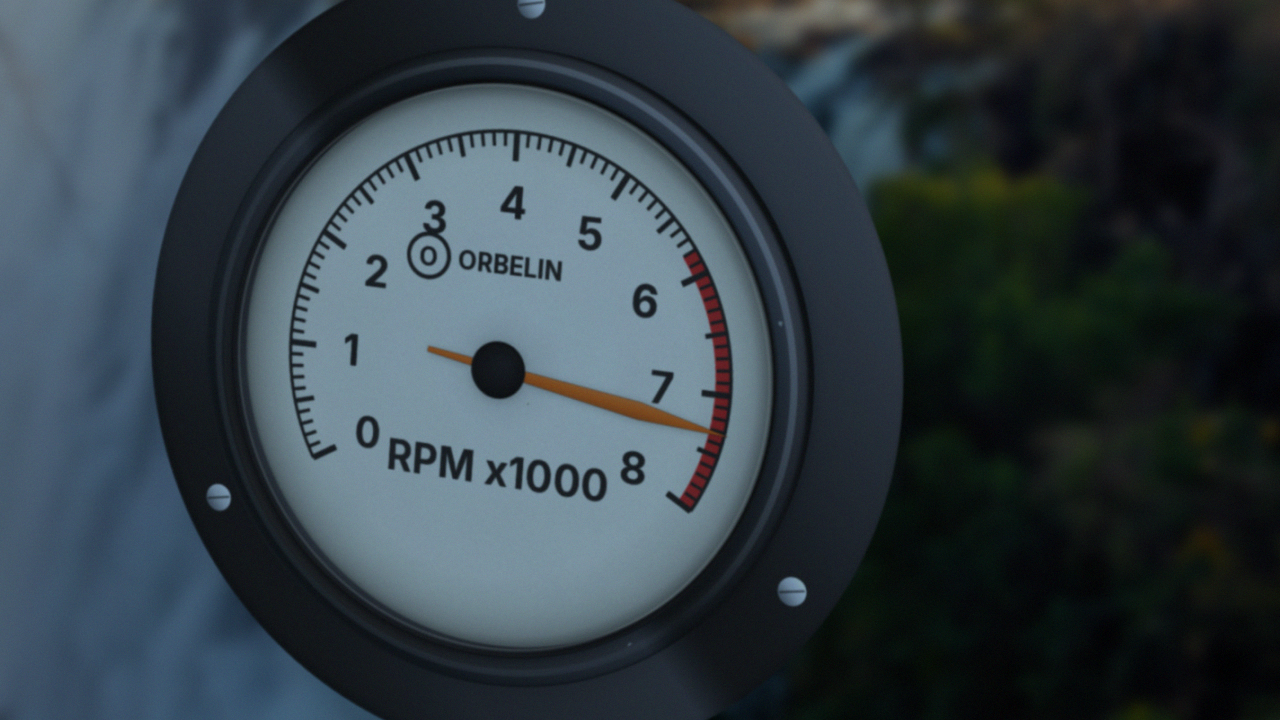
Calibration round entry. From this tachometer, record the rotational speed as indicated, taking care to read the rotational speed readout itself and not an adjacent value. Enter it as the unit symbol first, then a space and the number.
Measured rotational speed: rpm 7300
